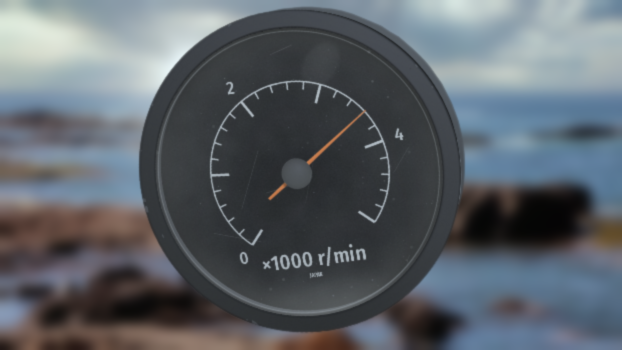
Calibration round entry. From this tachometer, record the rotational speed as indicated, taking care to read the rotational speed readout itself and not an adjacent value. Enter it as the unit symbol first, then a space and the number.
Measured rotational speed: rpm 3600
